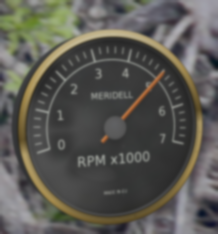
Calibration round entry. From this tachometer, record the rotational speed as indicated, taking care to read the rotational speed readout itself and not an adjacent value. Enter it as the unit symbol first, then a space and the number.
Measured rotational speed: rpm 5000
